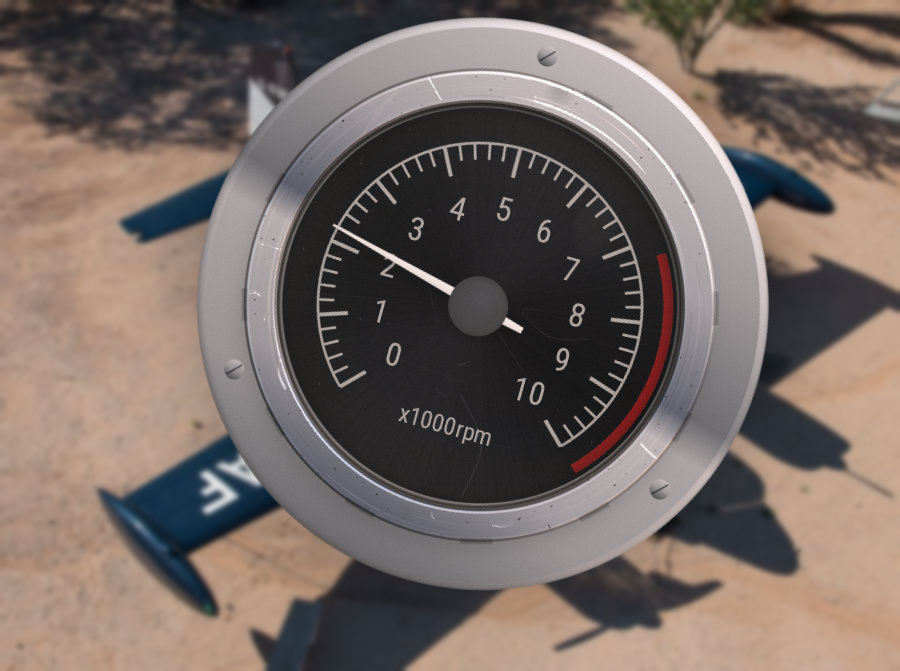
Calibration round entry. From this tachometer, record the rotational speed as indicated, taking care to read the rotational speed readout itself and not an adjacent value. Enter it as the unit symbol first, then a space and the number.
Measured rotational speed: rpm 2200
